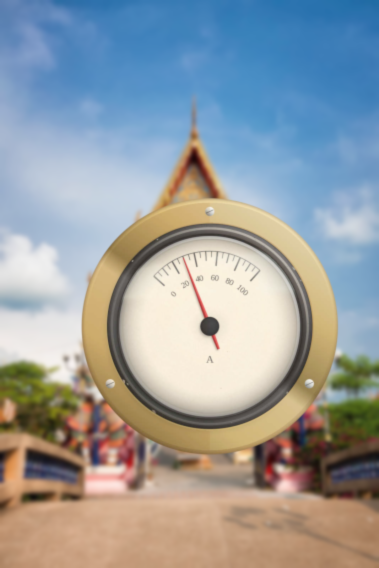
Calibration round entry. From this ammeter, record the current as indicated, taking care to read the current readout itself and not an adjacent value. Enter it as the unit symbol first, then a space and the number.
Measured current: A 30
